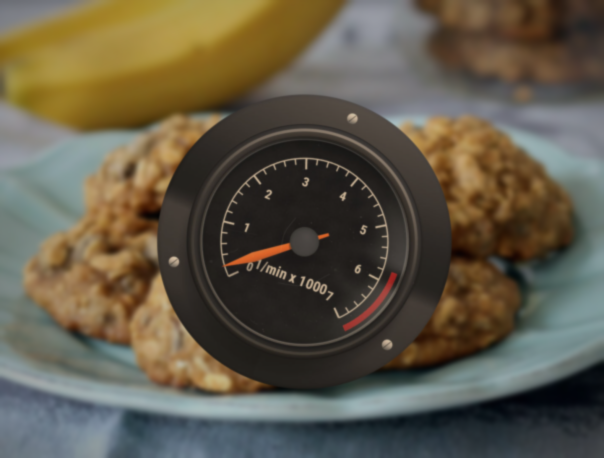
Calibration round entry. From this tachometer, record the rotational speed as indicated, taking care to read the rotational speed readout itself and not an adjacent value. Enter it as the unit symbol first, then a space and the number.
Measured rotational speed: rpm 200
